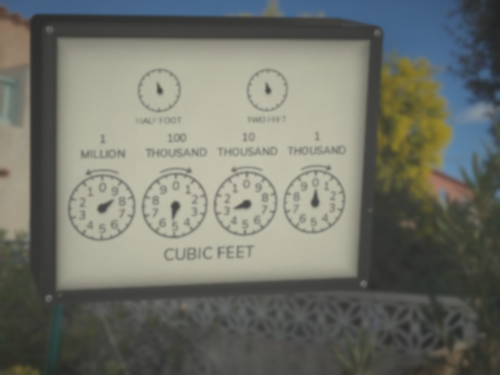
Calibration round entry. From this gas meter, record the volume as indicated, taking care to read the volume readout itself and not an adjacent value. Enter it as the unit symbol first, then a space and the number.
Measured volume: ft³ 853000
